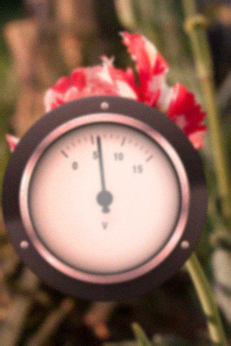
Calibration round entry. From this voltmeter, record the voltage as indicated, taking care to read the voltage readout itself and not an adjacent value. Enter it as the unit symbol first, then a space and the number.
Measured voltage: V 6
